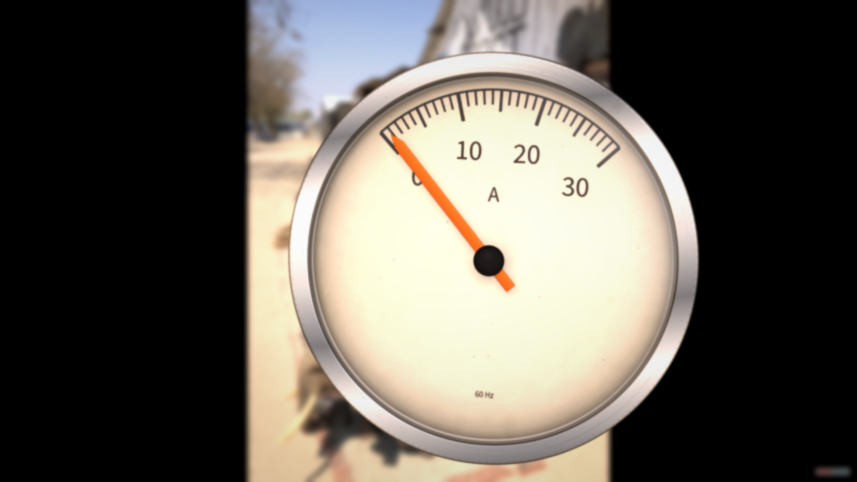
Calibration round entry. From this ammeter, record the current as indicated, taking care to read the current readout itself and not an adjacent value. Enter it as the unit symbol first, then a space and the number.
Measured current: A 1
